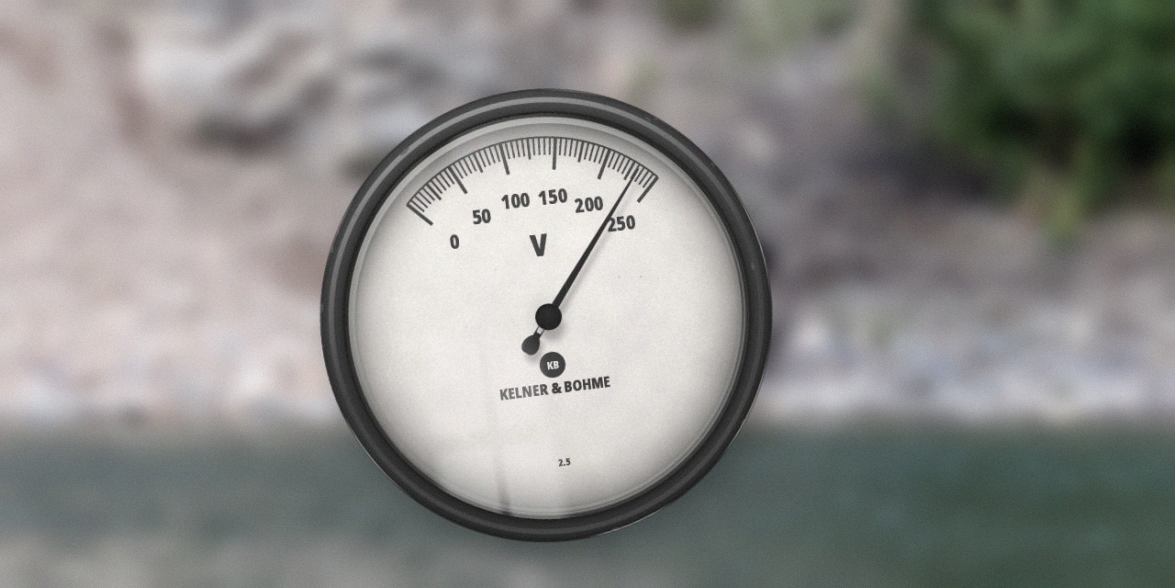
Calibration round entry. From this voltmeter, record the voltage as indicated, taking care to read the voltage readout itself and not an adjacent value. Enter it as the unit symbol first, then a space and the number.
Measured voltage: V 230
